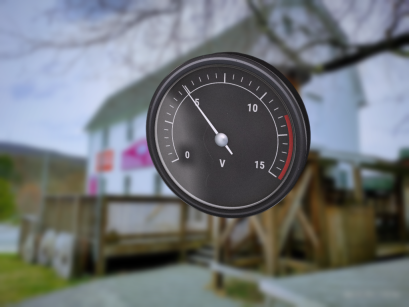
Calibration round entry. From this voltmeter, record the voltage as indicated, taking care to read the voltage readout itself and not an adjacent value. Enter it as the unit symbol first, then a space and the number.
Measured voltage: V 5
